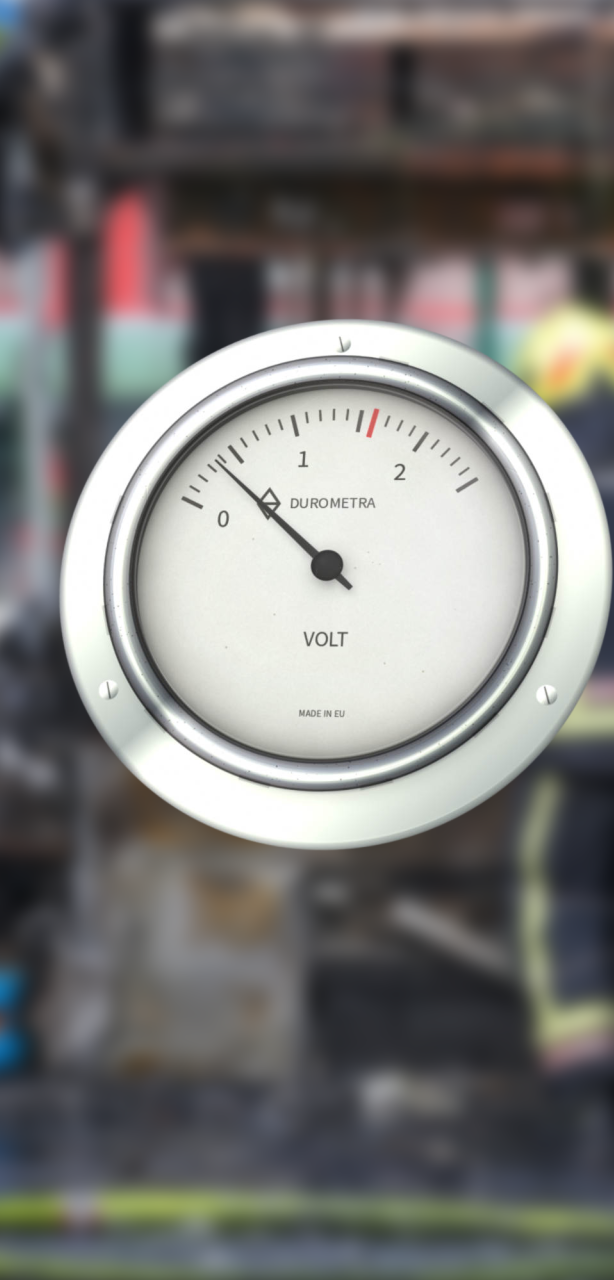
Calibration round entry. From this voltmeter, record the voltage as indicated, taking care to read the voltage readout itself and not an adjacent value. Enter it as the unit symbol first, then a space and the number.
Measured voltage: V 0.35
